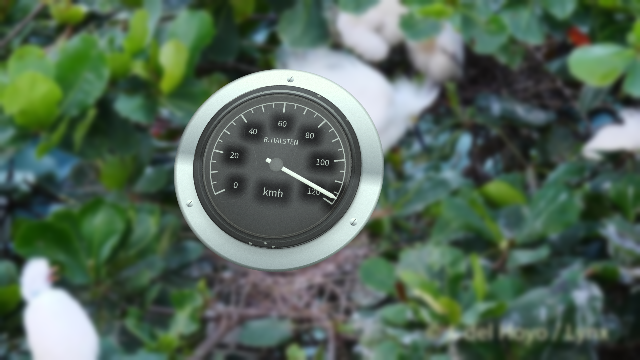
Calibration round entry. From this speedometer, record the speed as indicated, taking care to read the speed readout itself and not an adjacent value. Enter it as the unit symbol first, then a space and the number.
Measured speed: km/h 117.5
